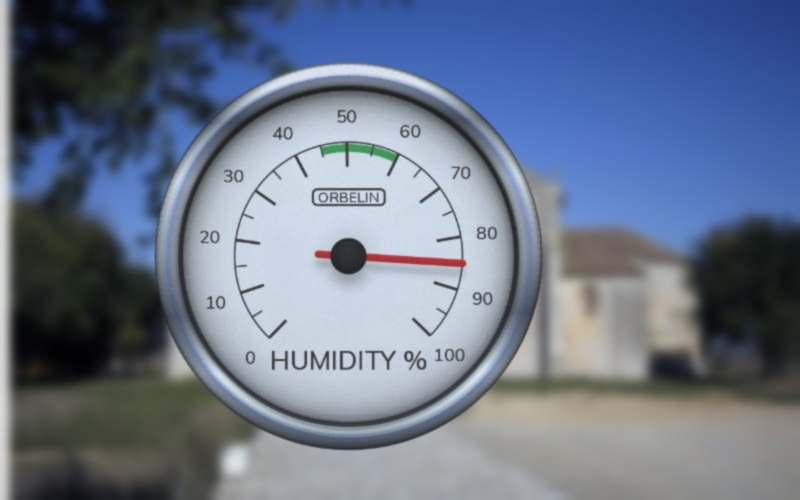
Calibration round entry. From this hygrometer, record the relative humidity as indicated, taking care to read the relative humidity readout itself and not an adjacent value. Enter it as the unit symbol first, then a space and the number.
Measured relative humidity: % 85
